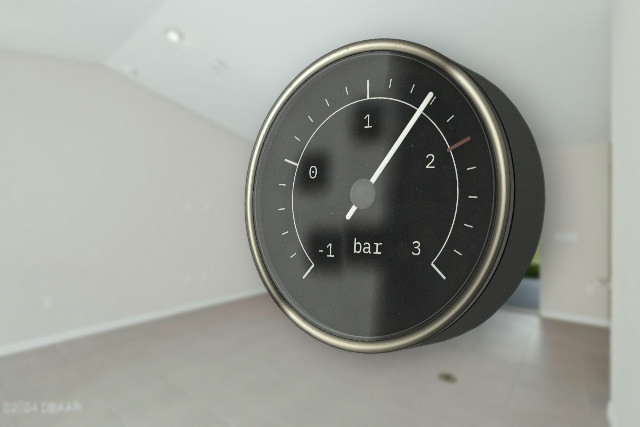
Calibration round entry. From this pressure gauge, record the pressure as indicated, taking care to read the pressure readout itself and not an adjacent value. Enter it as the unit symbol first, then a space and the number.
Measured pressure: bar 1.6
